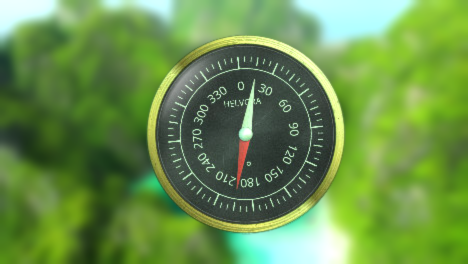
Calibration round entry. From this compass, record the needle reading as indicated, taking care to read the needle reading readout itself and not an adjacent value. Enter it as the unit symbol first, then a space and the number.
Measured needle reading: ° 195
